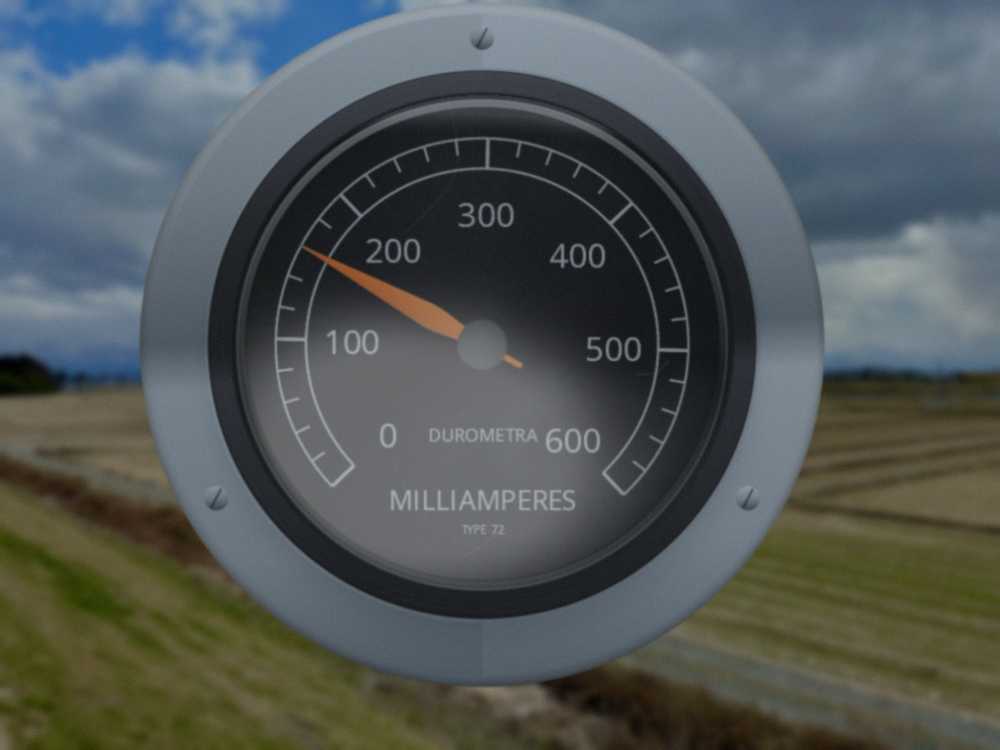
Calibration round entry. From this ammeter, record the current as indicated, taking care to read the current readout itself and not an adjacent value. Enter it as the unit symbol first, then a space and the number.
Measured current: mA 160
